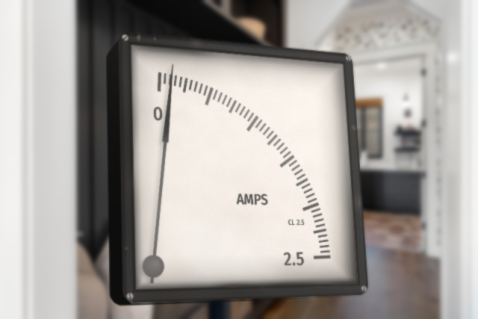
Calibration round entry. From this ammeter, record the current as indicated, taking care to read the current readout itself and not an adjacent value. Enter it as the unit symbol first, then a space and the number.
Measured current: A 0.1
